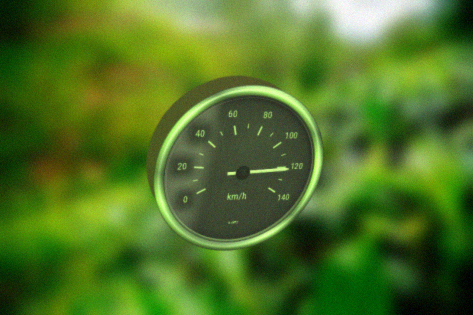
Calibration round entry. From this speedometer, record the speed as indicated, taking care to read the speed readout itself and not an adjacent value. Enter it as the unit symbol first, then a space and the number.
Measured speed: km/h 120
